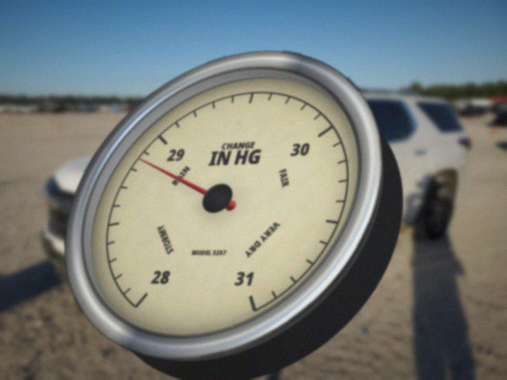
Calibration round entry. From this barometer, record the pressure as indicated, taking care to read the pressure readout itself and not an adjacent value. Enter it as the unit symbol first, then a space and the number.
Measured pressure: inHg 28.85
